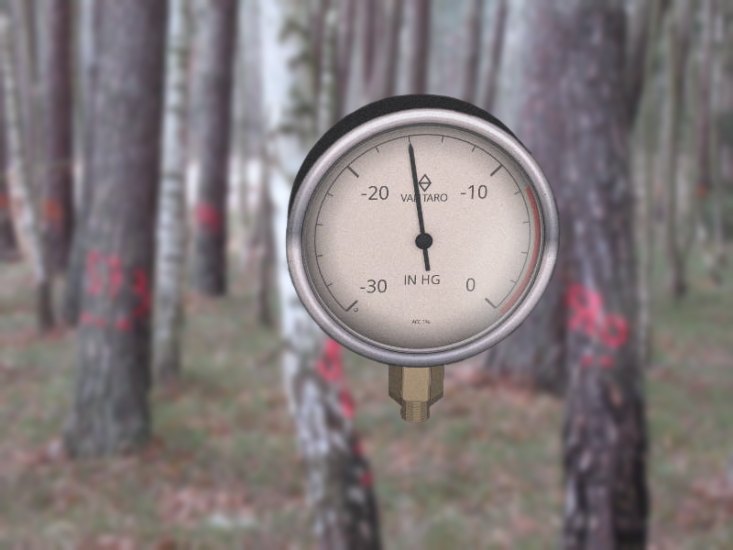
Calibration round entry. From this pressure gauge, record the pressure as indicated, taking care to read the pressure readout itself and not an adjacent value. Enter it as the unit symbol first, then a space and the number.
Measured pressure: inHg -16
